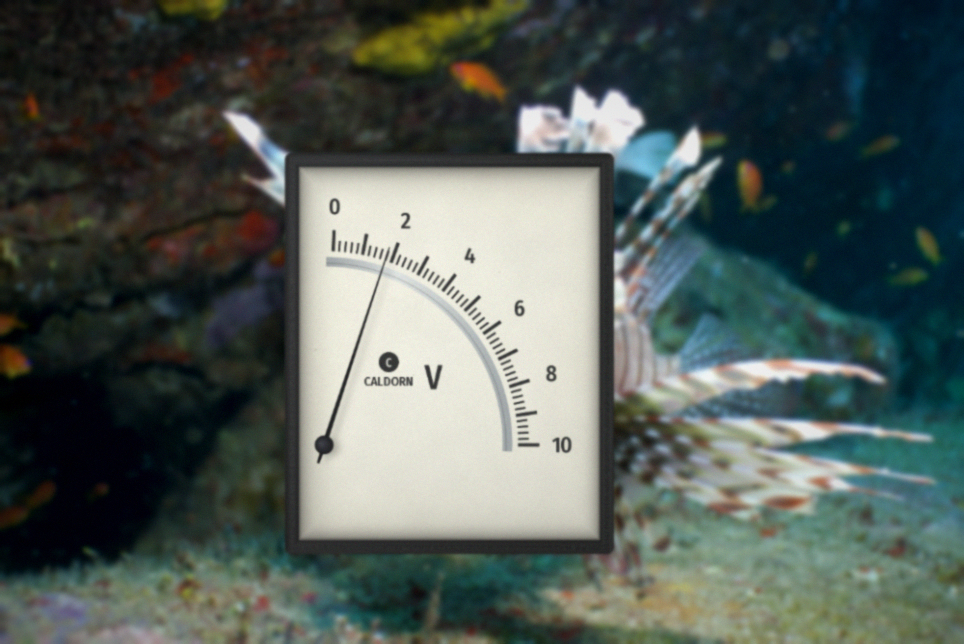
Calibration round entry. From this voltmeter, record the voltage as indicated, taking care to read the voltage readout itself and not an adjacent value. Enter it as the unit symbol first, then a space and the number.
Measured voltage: V 1.8
